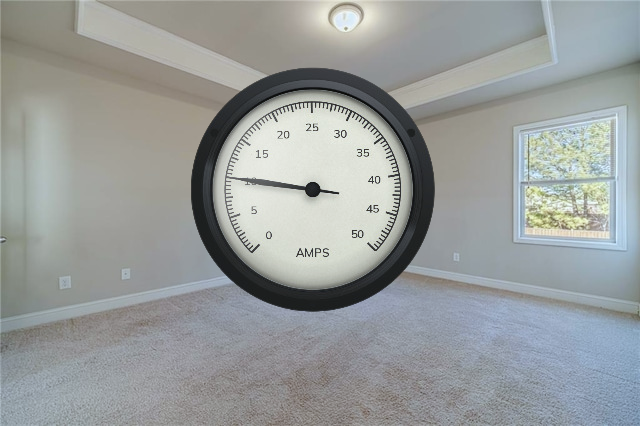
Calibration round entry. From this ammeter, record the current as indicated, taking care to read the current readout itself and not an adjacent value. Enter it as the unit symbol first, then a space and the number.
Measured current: A 10
